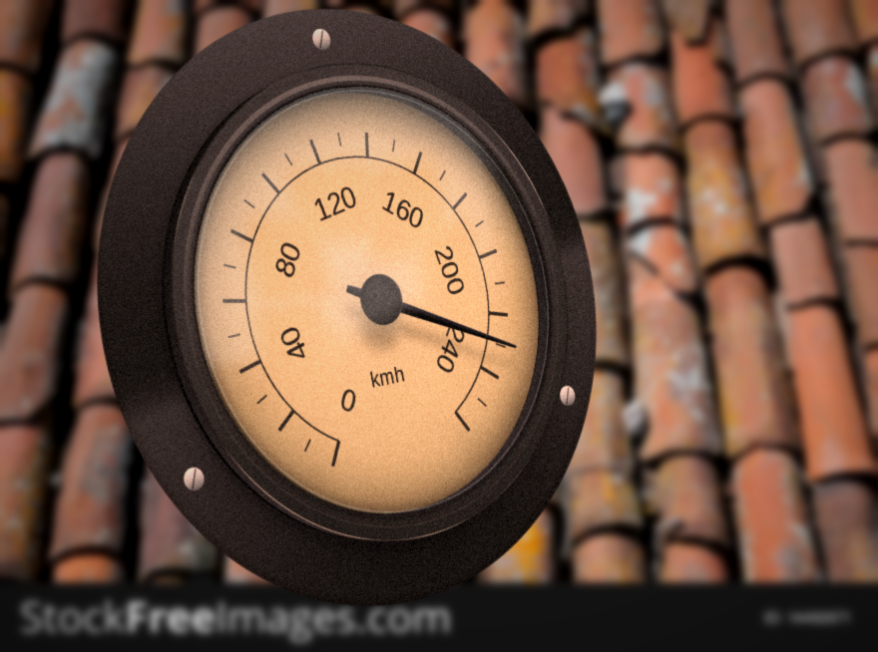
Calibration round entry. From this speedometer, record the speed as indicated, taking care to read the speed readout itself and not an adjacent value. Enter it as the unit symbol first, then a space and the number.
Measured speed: km/h 230
